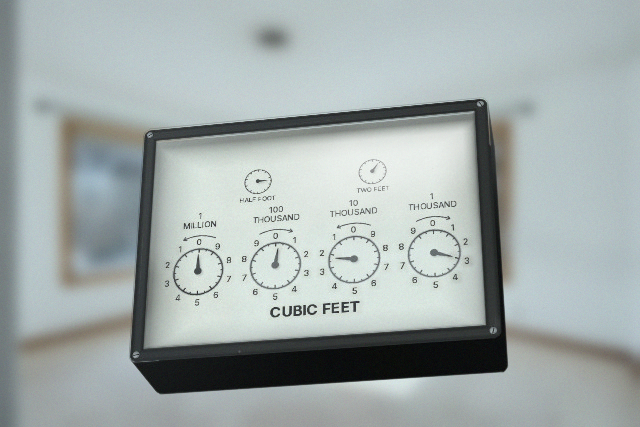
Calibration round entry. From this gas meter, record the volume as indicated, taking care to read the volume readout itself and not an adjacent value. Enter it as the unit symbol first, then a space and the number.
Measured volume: ft³ 2300
